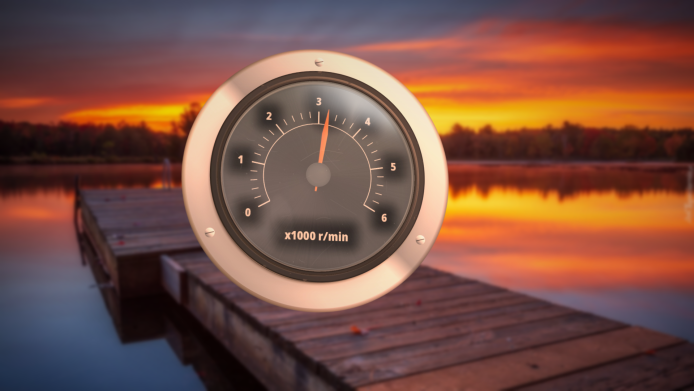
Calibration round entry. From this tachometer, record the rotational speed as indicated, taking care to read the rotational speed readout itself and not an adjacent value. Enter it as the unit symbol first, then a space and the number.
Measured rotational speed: rpm 3200
